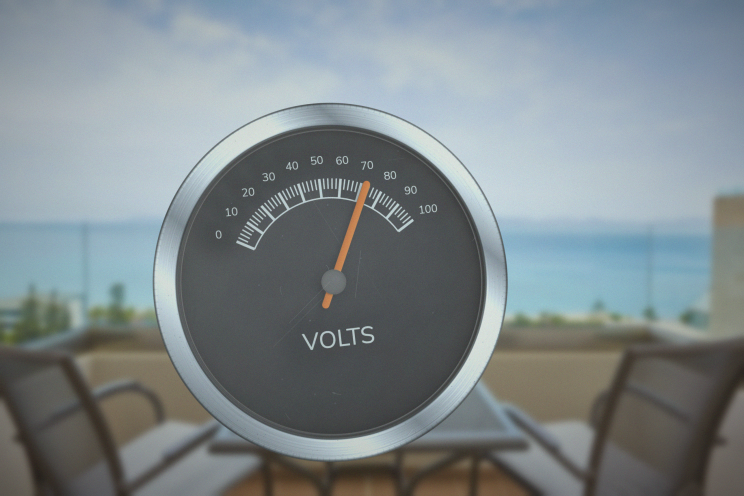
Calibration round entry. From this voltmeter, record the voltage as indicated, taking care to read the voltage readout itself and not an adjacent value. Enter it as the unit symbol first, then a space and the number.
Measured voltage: V 72
